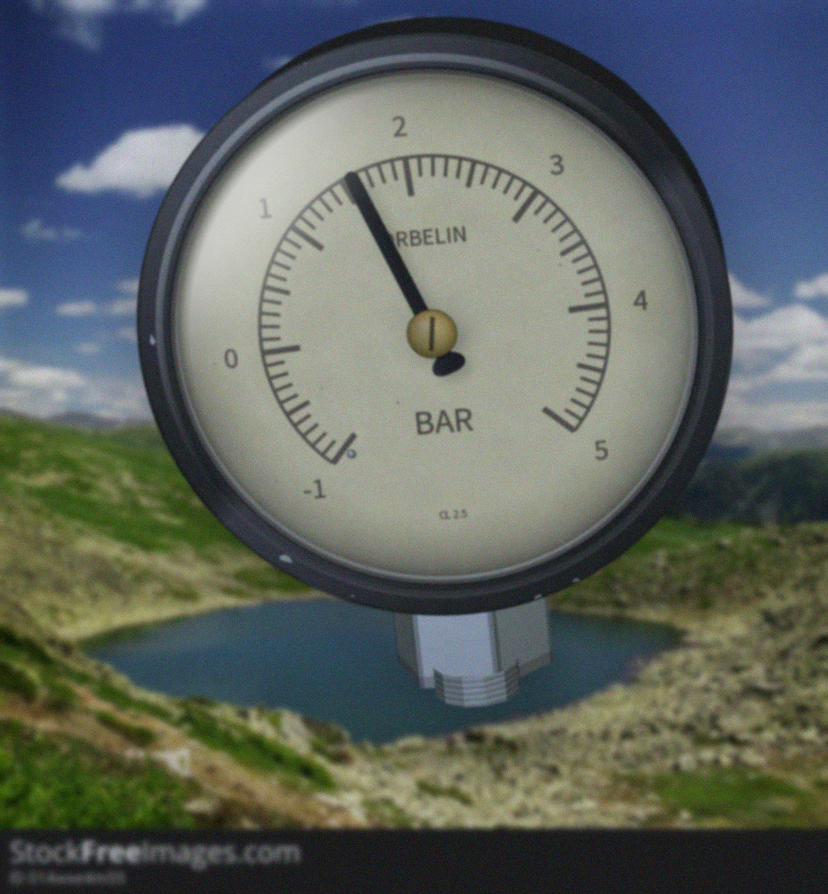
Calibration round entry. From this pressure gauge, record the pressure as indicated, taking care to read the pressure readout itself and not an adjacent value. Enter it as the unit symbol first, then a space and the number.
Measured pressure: bar 1.6
